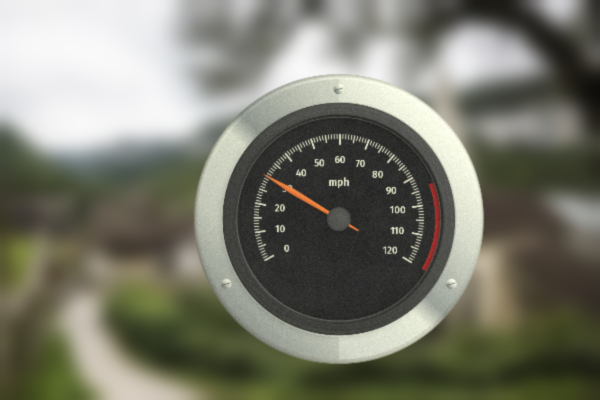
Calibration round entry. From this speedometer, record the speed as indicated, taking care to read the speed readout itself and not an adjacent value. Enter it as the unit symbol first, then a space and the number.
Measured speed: mph 30
